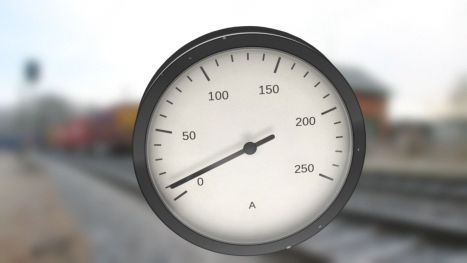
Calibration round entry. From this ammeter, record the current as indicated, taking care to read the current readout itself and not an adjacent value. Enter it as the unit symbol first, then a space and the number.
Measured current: A 10
